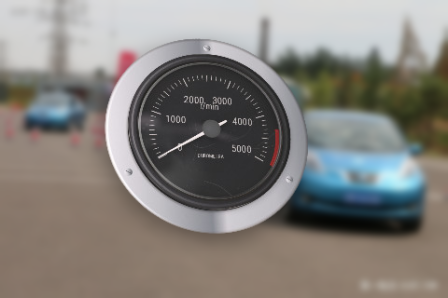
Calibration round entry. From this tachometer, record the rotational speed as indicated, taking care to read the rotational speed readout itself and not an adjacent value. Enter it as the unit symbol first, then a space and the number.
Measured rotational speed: rpm 0
